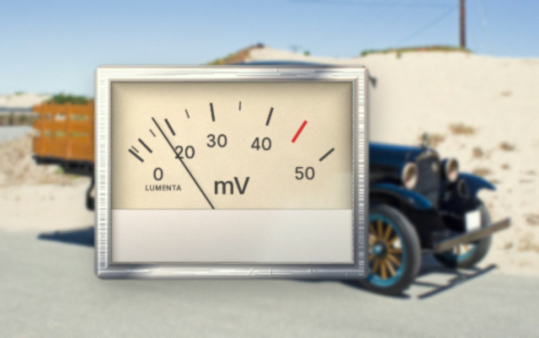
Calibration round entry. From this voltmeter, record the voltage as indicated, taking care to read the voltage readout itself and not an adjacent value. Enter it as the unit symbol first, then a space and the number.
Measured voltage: mV 17.5
